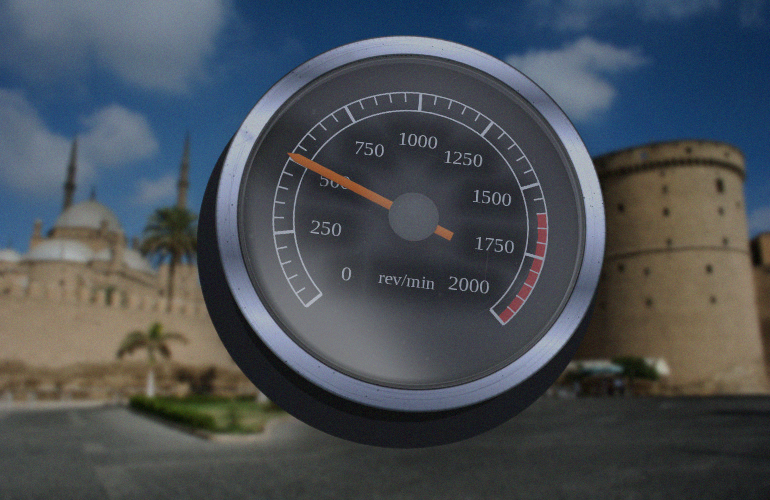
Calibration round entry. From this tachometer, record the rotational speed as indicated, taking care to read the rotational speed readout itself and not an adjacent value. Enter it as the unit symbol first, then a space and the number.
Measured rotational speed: rpm 500
